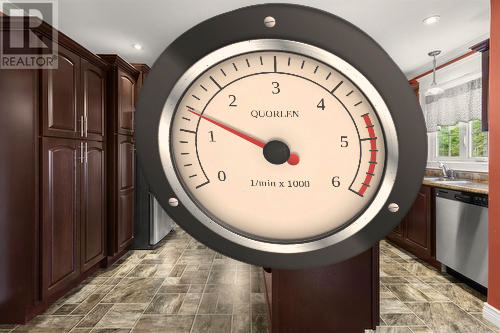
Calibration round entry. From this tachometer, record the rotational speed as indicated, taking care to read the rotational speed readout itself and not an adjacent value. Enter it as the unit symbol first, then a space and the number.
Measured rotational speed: rpm 1400
